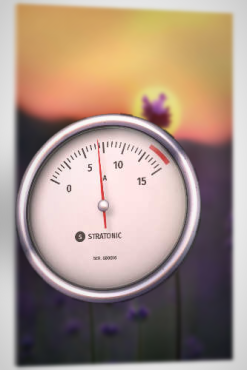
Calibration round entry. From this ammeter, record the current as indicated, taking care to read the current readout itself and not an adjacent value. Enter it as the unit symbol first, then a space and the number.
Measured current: A 7
